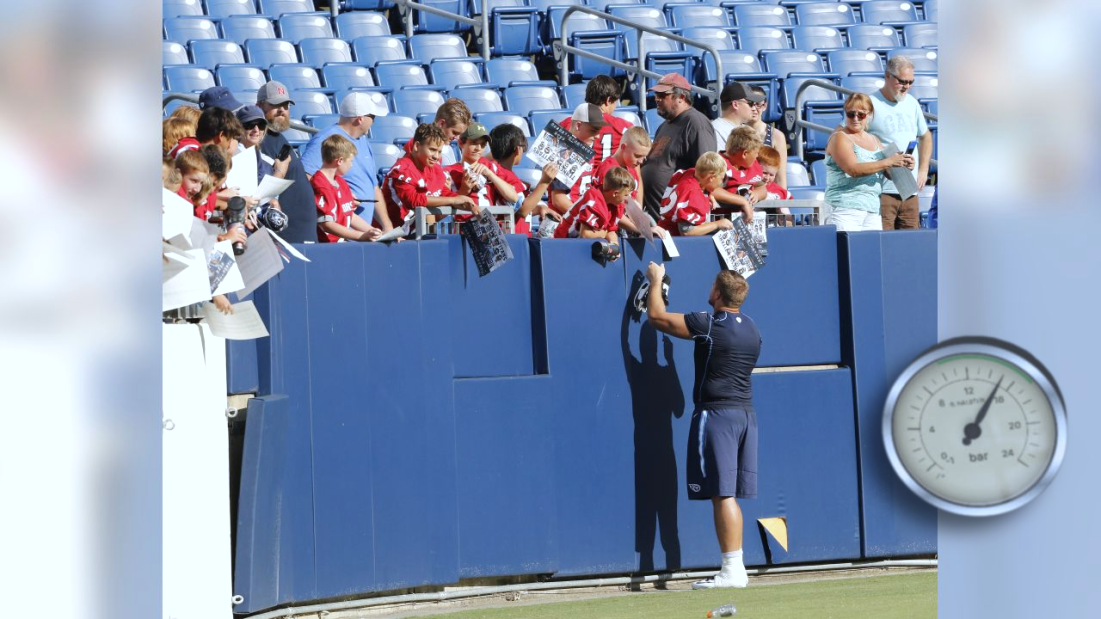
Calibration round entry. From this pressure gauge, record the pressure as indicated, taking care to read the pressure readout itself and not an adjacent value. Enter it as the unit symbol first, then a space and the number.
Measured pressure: bar 15
